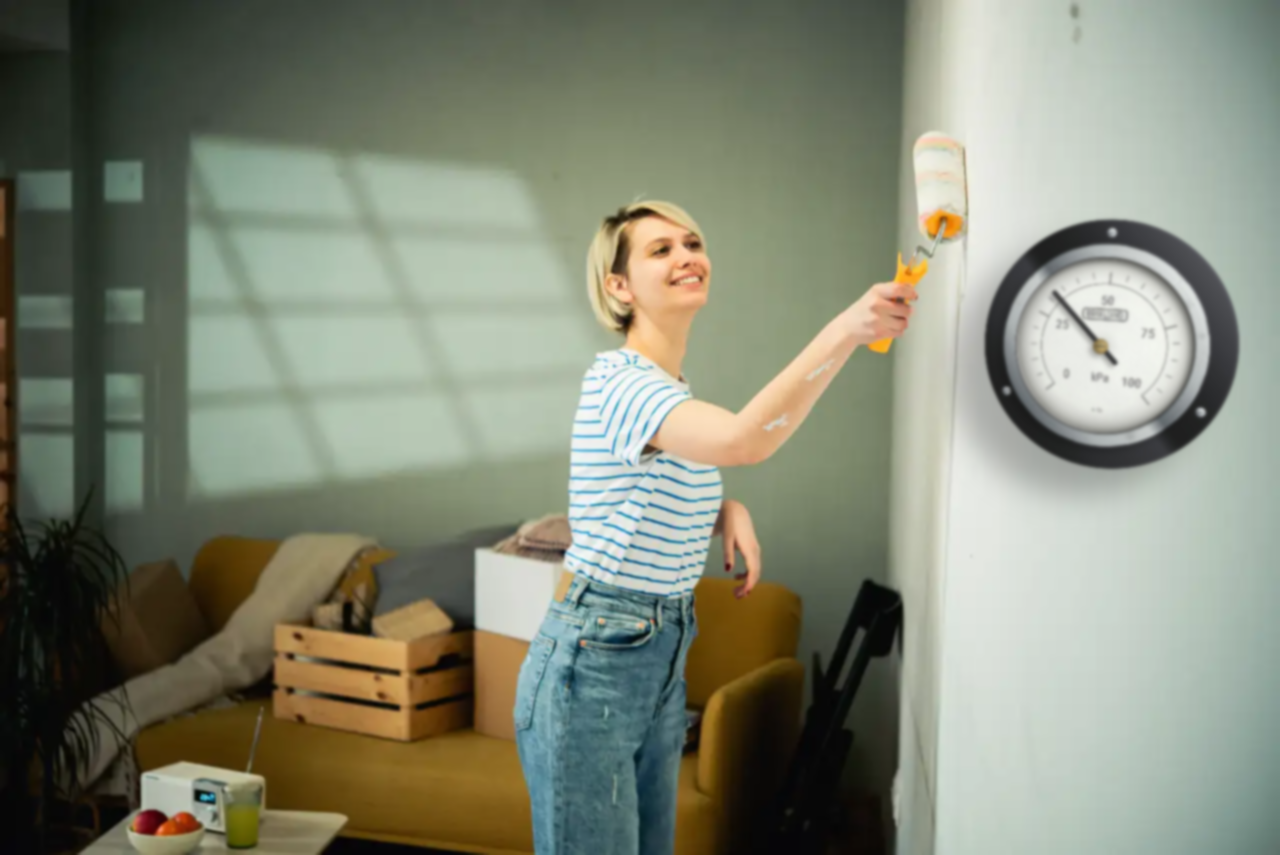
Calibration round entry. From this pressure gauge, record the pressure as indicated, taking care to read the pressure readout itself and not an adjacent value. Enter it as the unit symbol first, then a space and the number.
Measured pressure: kPa 32.5
